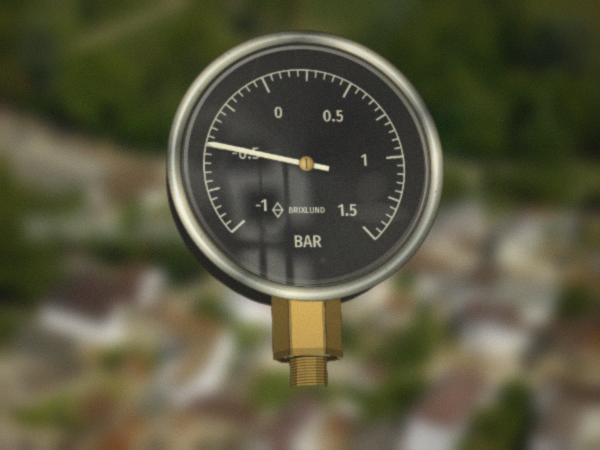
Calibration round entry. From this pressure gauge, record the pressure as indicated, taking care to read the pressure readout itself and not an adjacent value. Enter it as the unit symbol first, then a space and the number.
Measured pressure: bar -0.5
